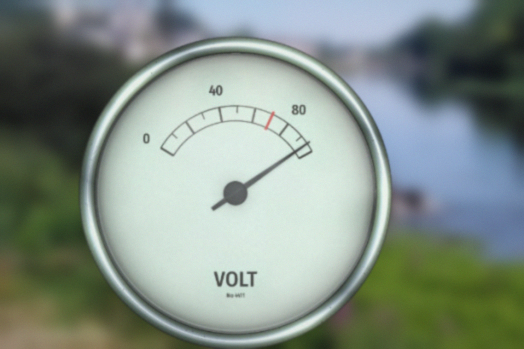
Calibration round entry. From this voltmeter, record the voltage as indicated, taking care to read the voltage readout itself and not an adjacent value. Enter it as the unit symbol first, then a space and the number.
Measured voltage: V 95
